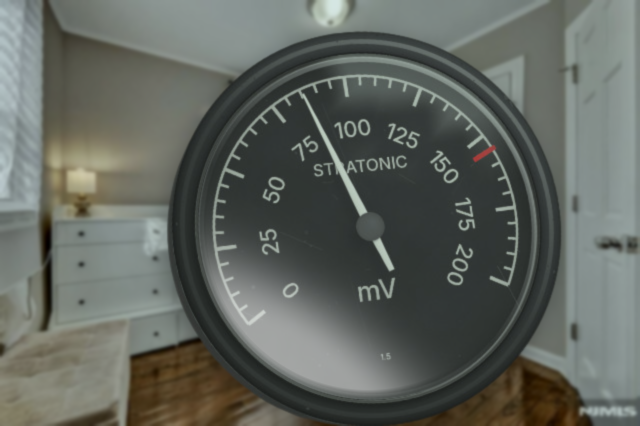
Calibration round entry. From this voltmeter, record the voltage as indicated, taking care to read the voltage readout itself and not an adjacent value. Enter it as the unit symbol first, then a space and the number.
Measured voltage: mV 85
